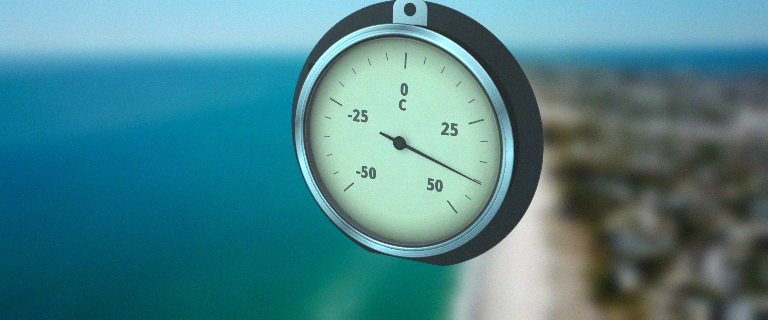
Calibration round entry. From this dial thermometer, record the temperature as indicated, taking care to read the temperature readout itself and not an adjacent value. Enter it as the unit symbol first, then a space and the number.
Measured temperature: °C 40
